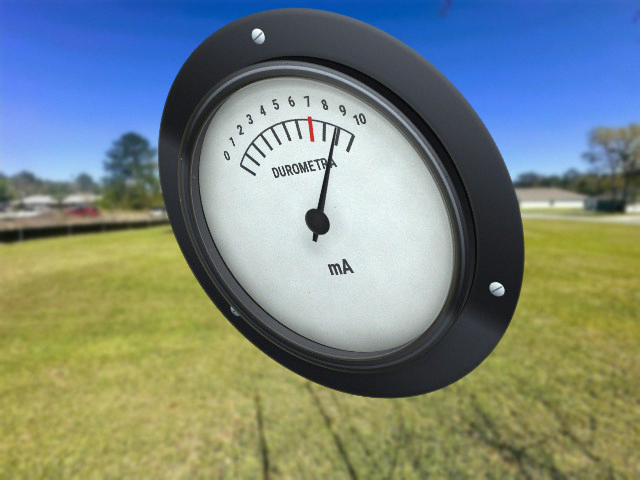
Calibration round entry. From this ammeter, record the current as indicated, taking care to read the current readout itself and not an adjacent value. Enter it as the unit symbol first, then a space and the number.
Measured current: mA 9
